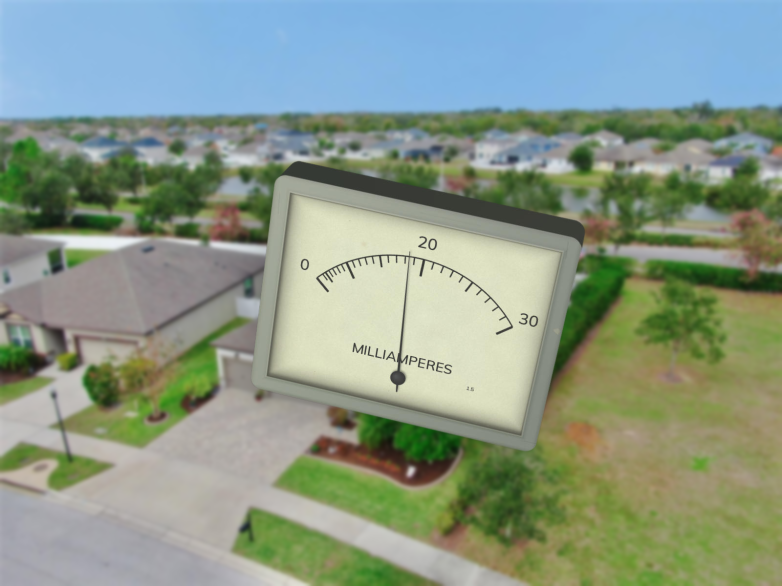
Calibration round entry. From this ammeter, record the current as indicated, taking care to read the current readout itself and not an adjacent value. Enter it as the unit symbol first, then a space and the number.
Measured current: mA 18.5
